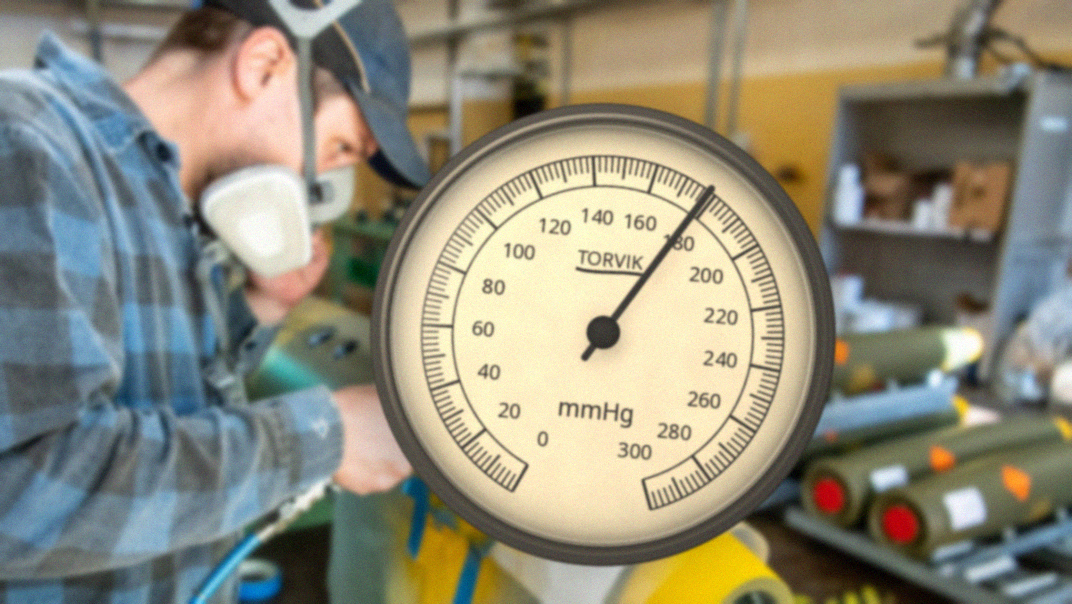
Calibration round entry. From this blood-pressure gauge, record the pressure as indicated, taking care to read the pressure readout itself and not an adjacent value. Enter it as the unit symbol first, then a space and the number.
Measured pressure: mmHg 178
